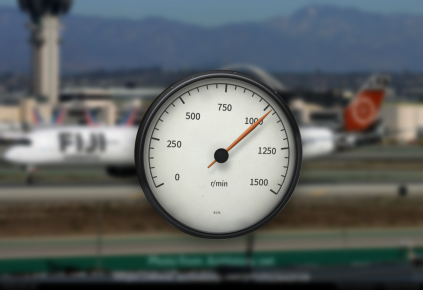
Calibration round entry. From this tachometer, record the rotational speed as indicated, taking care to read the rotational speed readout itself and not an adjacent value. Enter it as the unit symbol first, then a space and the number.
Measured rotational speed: rpm 1025
